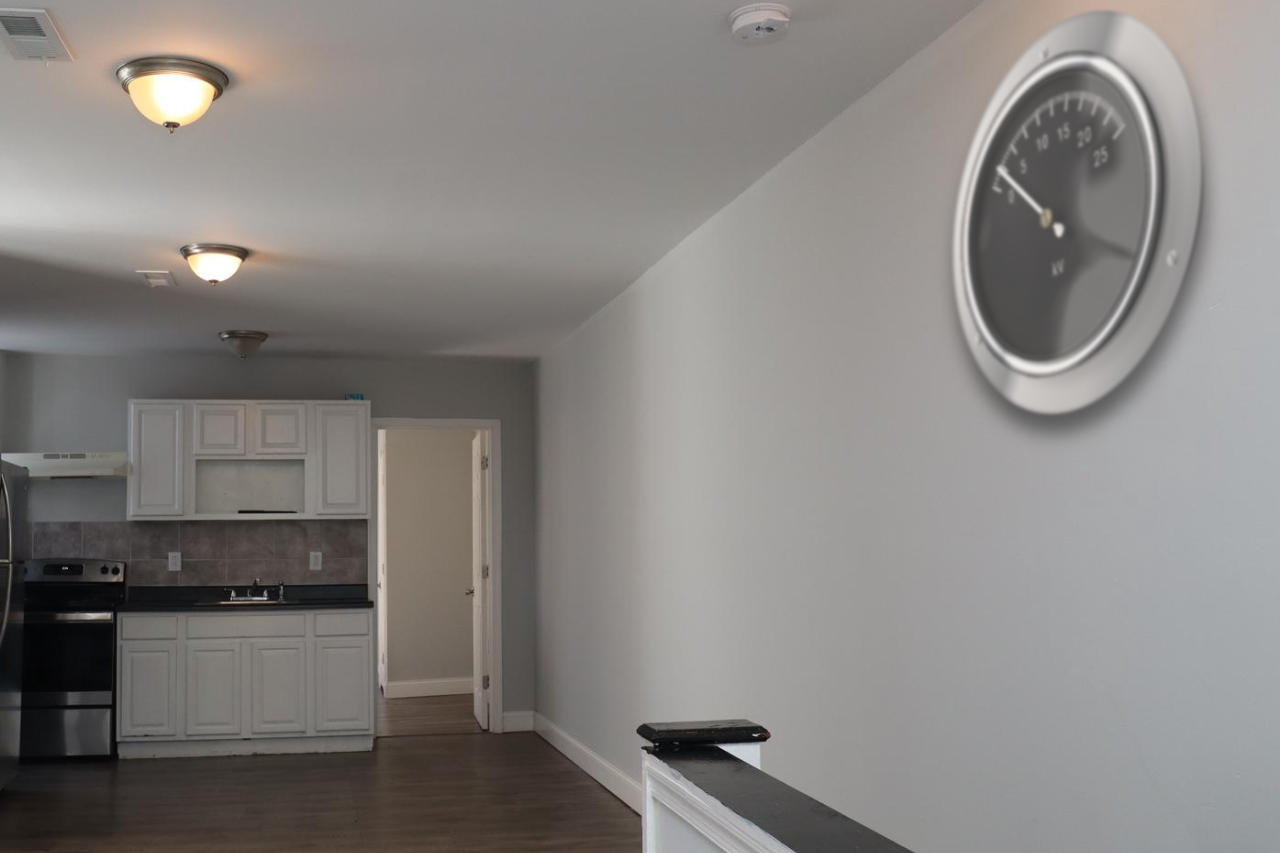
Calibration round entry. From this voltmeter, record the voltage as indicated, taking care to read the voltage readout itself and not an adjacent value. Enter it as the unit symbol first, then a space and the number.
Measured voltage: kV 2.5
